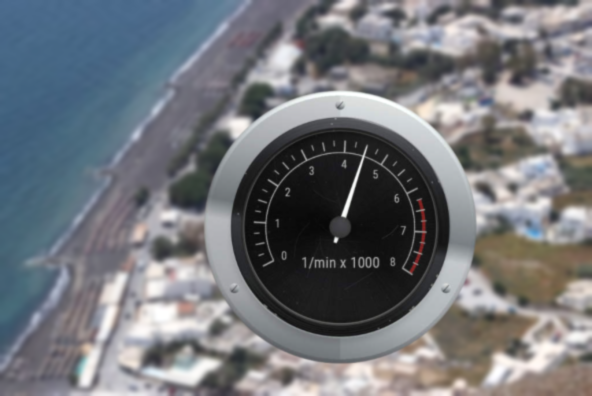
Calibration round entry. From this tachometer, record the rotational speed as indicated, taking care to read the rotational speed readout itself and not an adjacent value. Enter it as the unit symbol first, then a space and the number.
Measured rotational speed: rpm 4500
